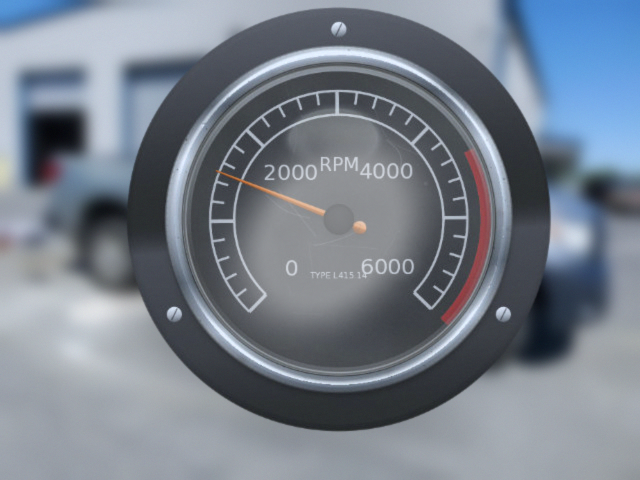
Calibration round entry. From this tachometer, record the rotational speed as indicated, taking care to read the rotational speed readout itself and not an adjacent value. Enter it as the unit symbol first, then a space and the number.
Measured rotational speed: rpm 1500
